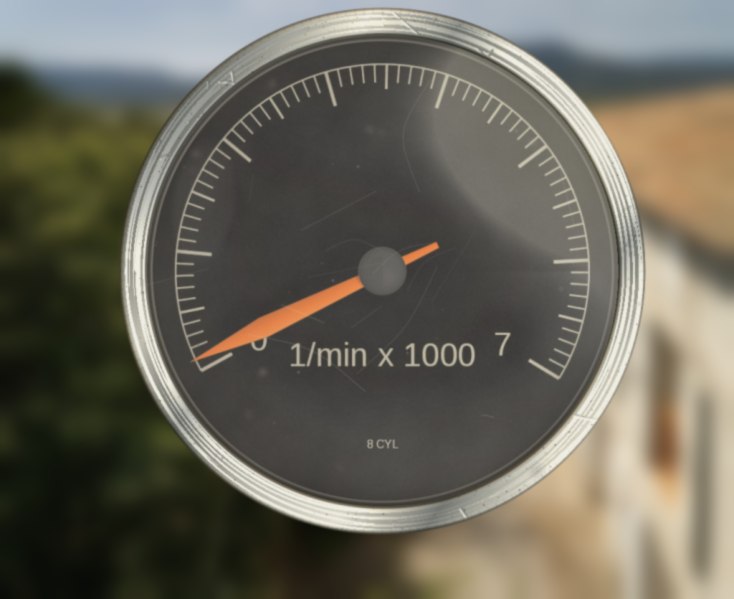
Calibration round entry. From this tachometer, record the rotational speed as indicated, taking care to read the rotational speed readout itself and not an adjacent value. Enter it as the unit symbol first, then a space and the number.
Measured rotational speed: rpm 100
